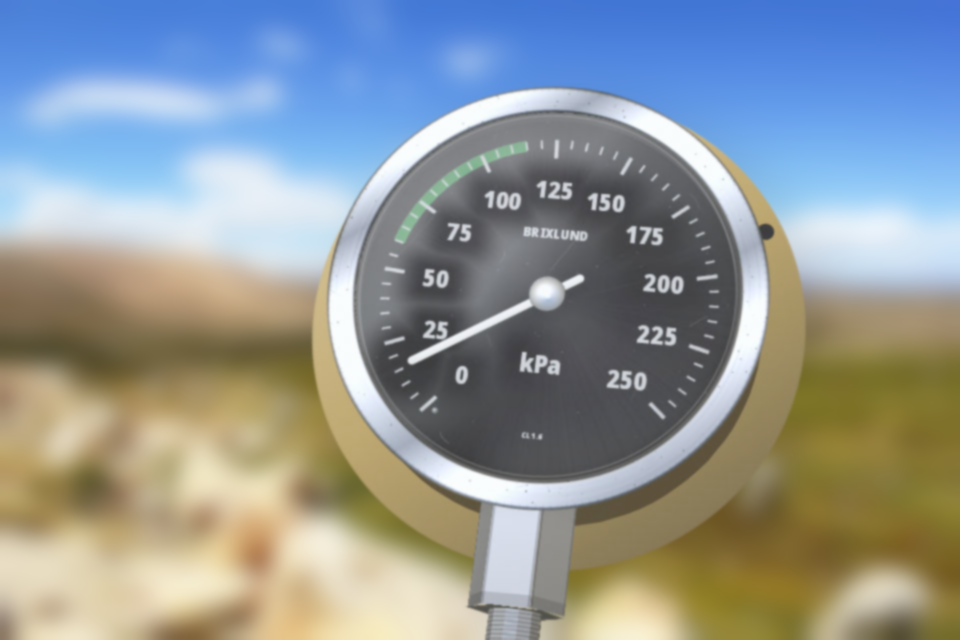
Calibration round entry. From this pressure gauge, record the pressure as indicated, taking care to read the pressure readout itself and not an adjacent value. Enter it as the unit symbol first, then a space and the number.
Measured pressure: kPa 15
